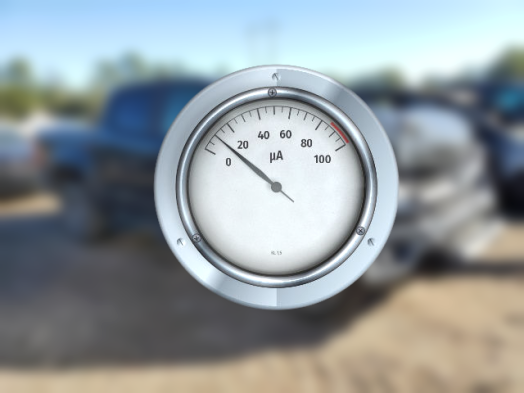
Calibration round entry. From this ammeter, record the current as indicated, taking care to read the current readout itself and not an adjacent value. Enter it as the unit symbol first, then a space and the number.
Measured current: µA 10
